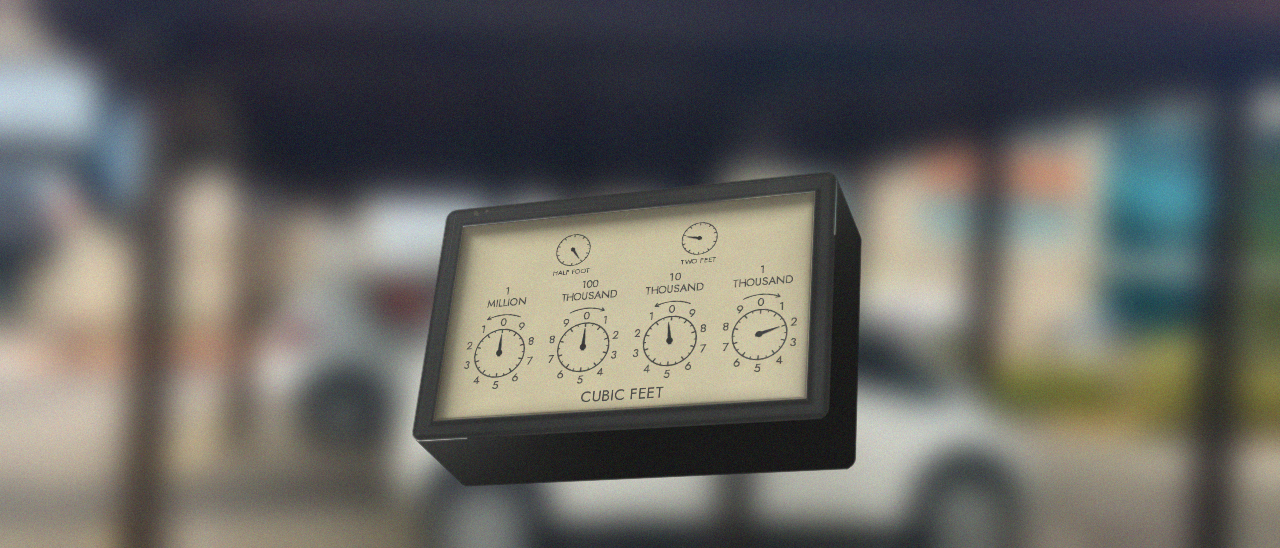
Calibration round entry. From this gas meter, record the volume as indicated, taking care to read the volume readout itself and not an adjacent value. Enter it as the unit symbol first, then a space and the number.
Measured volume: ft³ 200
